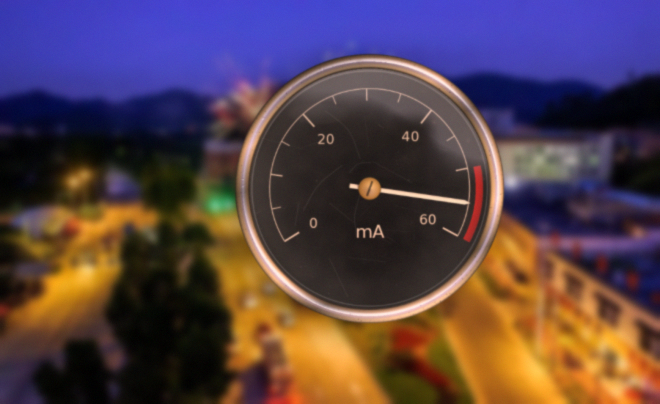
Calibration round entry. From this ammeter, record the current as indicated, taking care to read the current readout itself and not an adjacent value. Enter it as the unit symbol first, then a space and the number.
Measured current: mA 55
